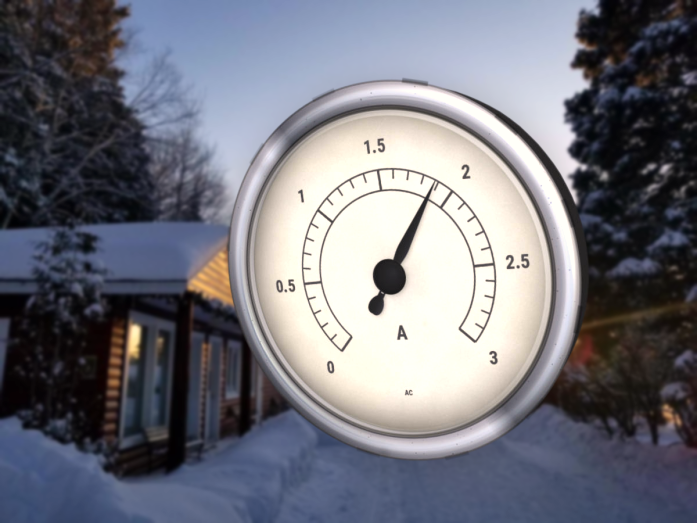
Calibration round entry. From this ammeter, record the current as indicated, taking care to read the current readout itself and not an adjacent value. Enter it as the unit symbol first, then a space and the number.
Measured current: A 1.9
